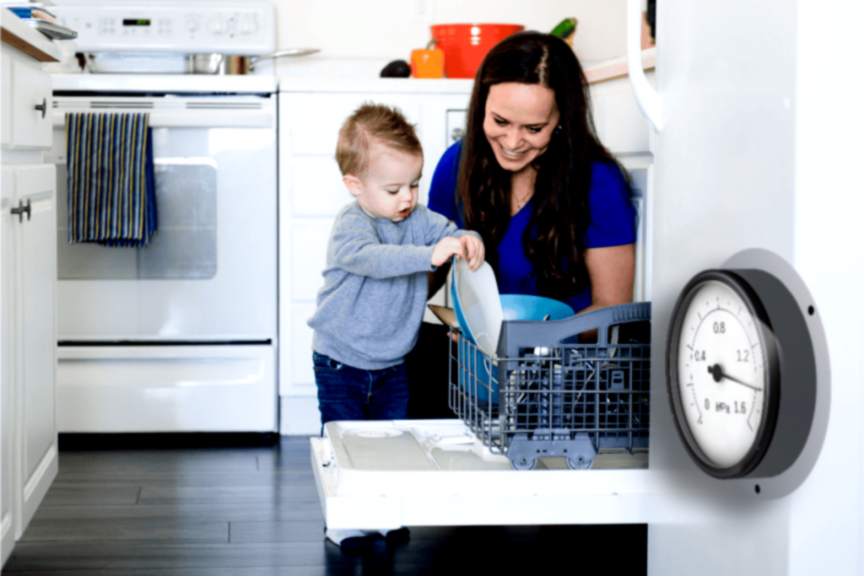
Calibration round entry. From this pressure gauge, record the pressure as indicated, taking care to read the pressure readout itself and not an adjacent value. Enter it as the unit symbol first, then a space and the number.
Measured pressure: MPa 1.4
